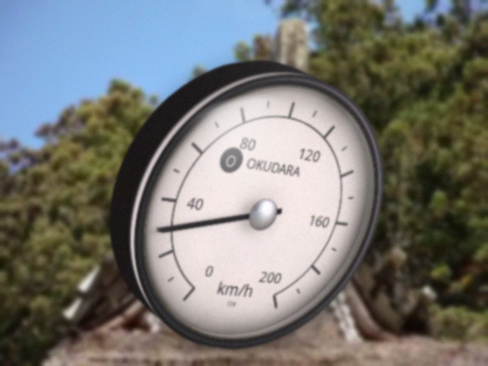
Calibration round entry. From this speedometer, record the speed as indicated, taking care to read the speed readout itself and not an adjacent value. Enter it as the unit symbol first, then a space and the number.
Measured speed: km/h 30
